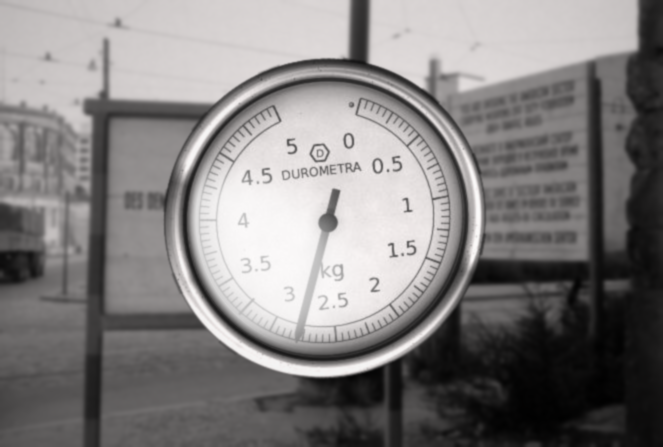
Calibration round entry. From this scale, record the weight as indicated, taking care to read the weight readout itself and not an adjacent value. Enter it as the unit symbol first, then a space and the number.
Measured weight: kg 2.8
